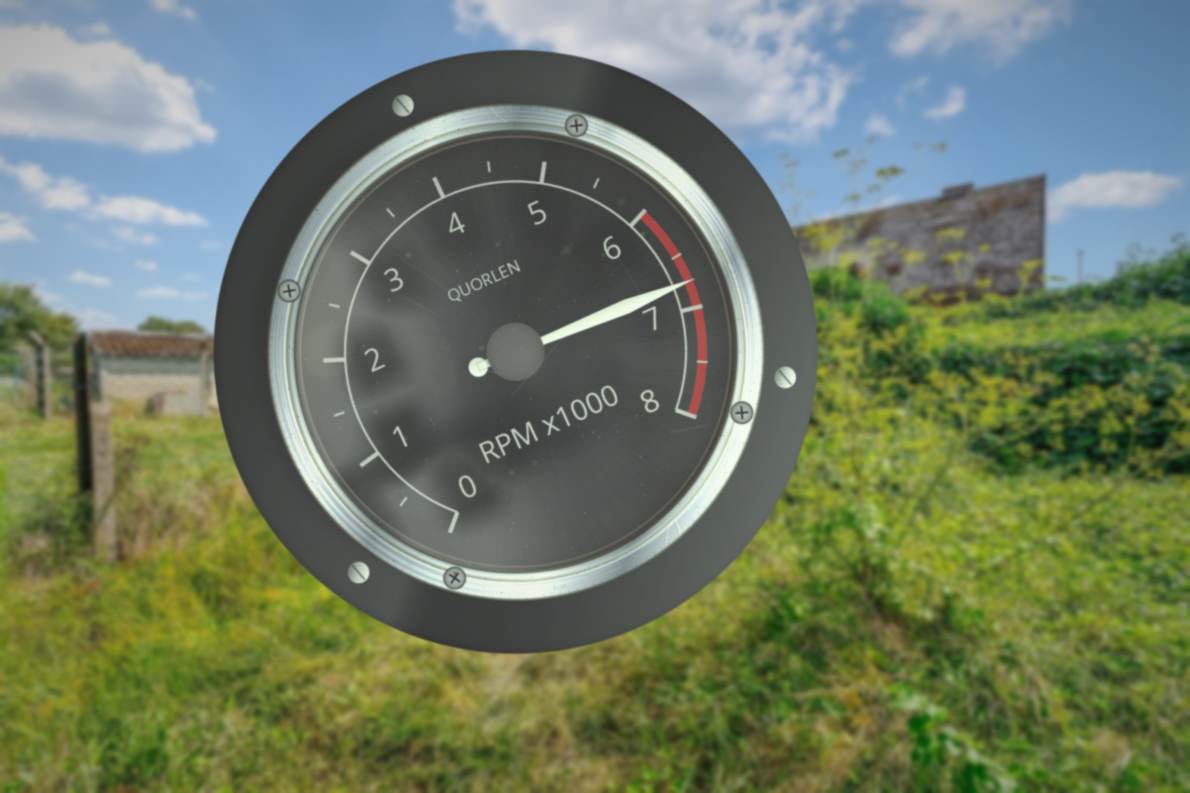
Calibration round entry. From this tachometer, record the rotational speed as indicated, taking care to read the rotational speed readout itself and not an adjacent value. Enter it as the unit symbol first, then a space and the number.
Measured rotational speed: rpm 6750
